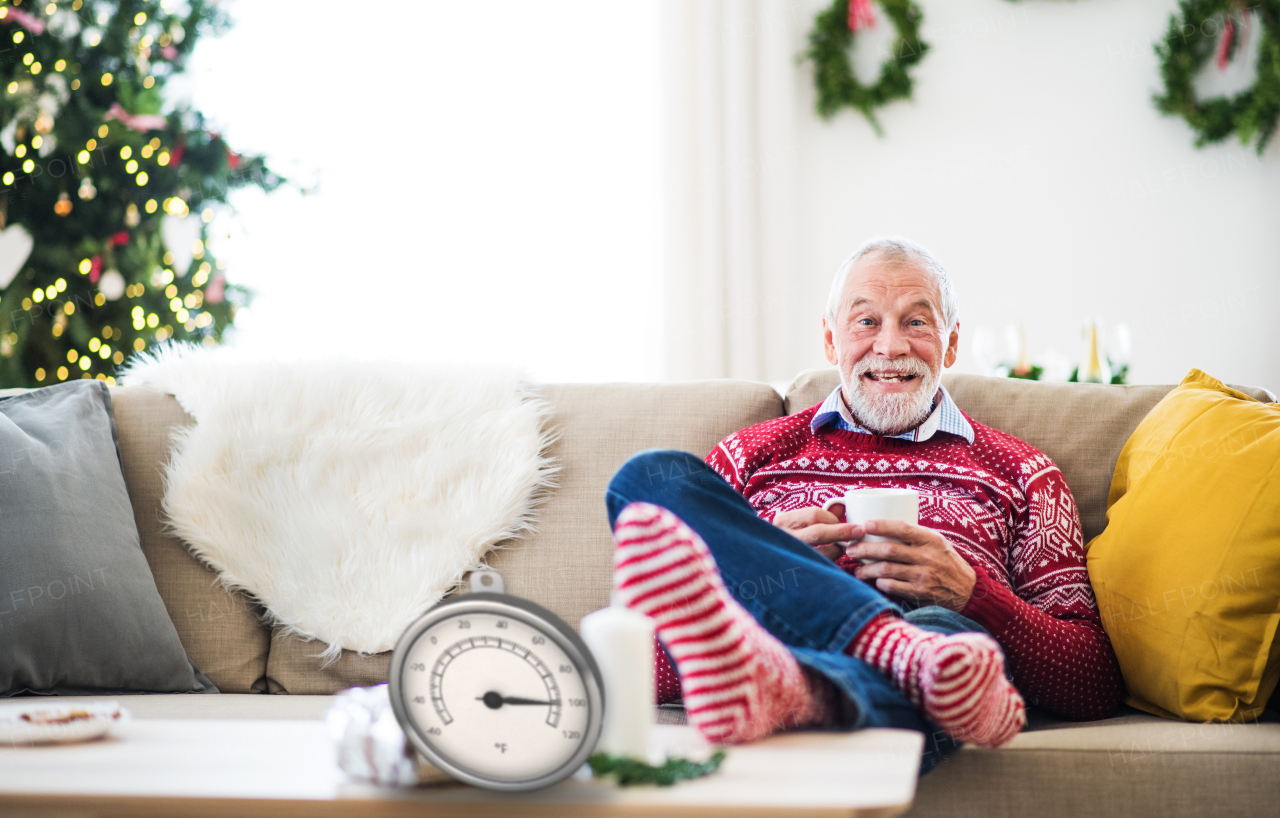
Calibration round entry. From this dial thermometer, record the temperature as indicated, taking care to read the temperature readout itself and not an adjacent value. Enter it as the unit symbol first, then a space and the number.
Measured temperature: °F 100
